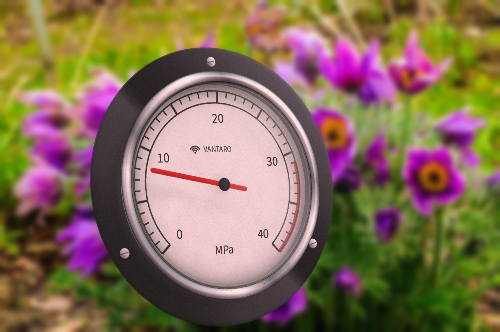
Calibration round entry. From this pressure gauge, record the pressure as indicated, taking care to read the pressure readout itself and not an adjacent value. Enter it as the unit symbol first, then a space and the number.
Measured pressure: MPa 8
